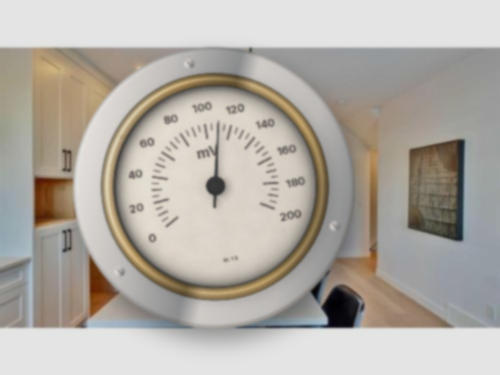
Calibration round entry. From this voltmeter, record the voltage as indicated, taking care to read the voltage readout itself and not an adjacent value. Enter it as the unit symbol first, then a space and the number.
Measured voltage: mV 110
